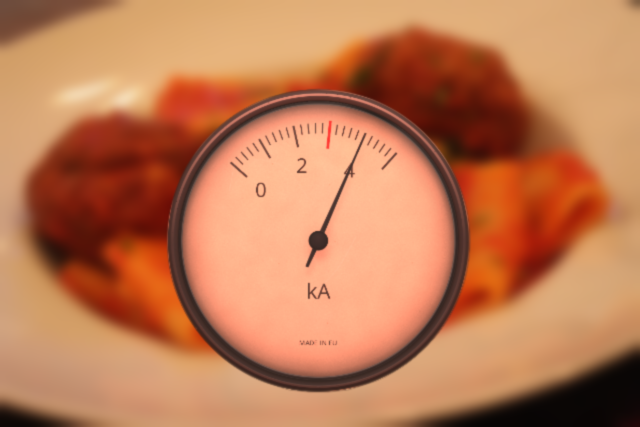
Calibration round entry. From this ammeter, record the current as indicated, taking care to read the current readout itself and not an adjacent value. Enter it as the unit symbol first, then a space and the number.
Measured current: kA 4
